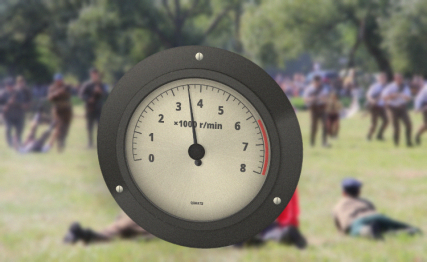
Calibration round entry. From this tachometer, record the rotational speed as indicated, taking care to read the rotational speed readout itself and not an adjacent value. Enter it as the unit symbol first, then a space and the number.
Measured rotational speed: rpm 3600
